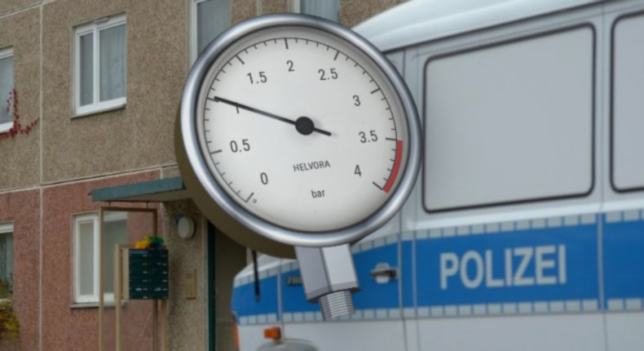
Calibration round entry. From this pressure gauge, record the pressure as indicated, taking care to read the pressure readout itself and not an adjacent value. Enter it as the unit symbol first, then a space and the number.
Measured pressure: bar 1
